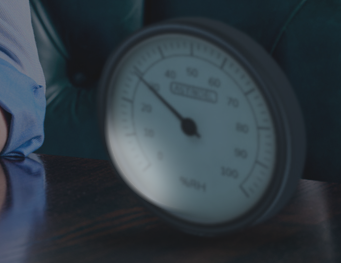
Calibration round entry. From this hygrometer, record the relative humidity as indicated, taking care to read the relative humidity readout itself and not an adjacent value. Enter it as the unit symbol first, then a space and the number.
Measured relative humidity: % 30
